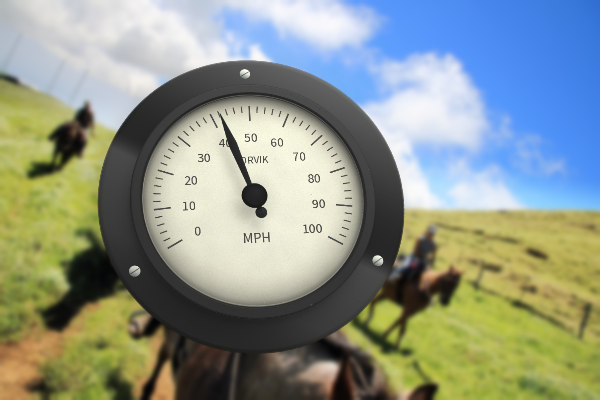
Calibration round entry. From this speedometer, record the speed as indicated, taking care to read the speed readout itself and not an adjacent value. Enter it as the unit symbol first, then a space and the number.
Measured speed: mph 42
